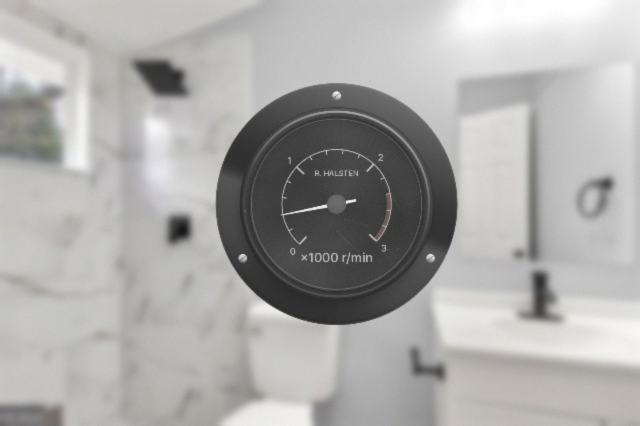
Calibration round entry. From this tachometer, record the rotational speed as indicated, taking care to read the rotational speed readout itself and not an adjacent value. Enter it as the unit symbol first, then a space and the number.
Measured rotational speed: rpm 400
